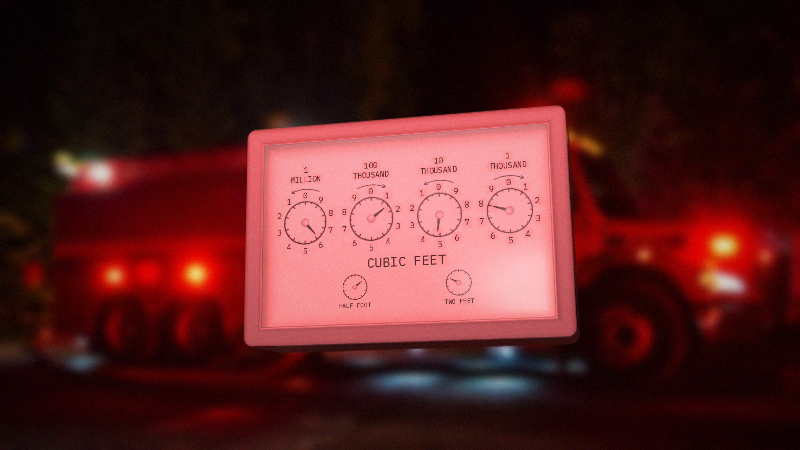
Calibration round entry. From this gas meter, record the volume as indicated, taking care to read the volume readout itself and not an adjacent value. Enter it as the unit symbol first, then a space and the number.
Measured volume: ft³ 614800
